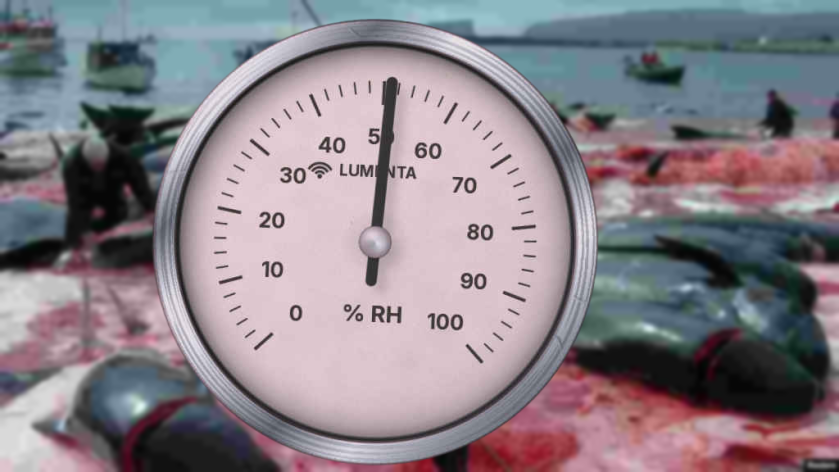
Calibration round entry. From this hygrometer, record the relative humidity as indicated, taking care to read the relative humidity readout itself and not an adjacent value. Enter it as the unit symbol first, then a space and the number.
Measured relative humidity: % 51
